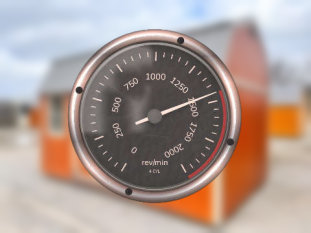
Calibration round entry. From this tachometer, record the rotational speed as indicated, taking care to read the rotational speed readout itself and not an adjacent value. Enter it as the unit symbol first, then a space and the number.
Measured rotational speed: rpm 1450
